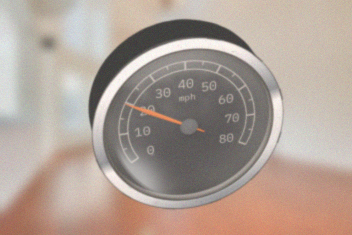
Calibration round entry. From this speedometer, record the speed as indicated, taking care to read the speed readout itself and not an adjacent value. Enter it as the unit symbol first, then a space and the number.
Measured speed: mph 20
